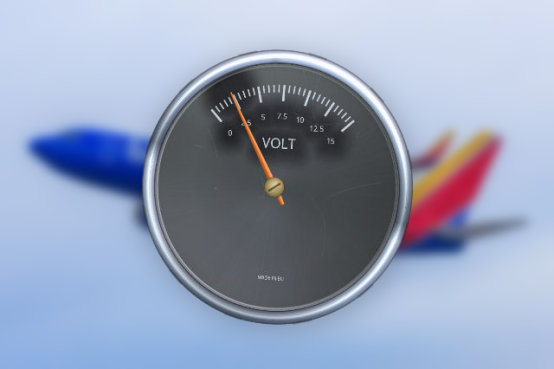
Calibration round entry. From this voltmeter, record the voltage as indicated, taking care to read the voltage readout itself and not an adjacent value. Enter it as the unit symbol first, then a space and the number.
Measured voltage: V 2.5
